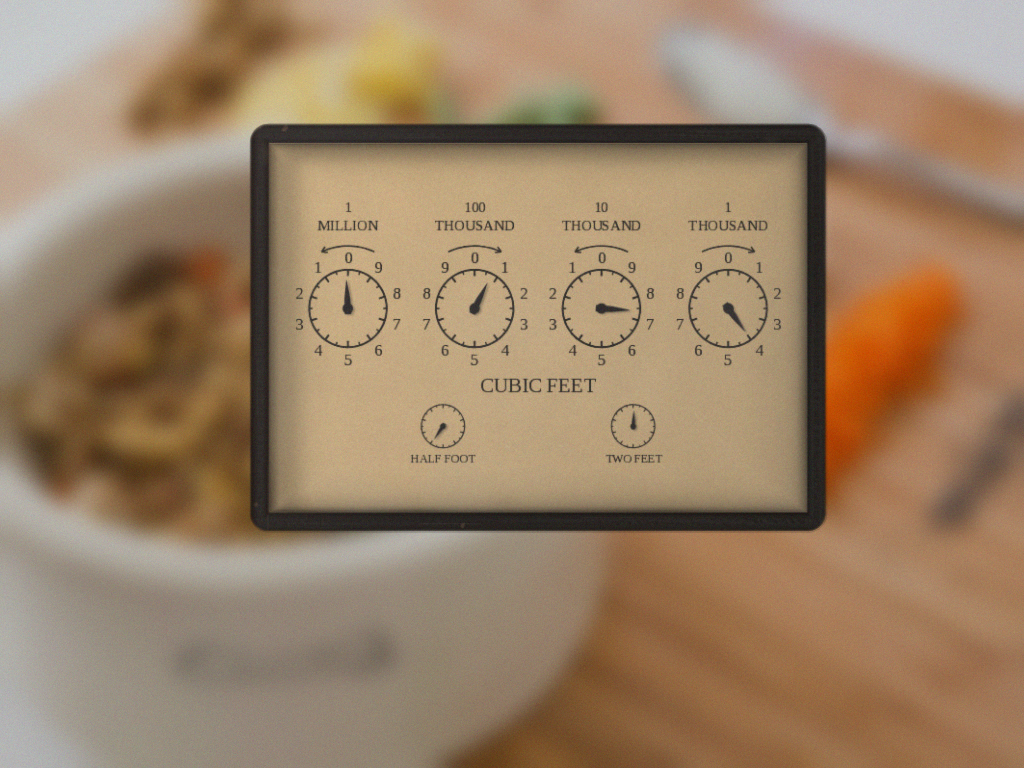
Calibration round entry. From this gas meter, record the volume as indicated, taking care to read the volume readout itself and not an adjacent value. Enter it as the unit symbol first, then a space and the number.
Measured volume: ft³ 7400
